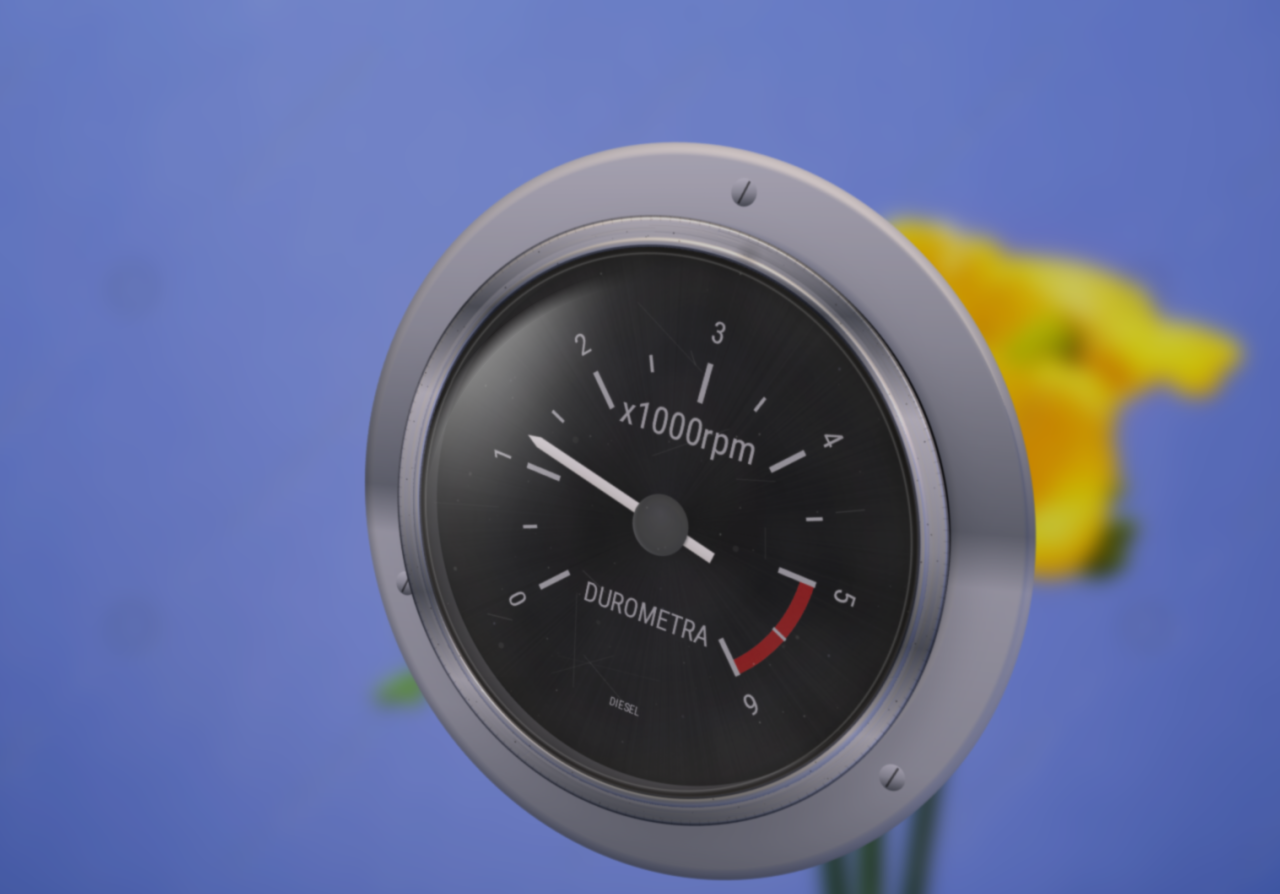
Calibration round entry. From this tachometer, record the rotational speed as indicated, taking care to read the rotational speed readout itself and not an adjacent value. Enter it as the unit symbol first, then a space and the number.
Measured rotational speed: rpm 1250
